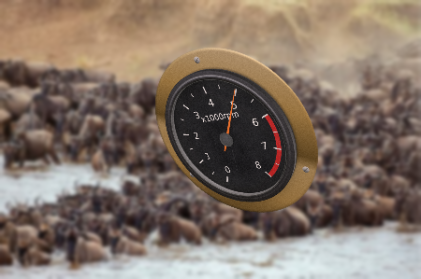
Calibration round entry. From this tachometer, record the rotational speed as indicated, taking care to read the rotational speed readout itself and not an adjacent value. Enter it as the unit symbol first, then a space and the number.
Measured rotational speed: rpm 5000
